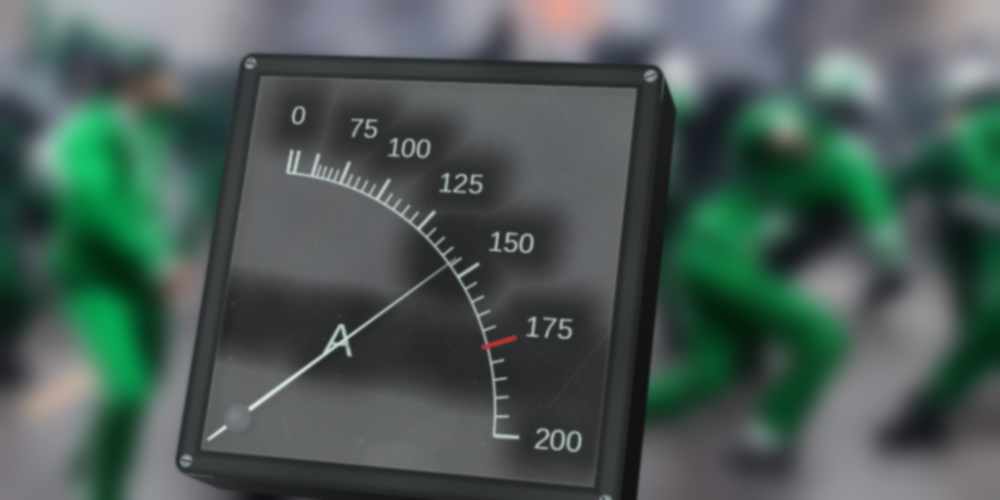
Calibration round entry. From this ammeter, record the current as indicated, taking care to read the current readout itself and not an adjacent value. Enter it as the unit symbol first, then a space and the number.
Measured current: A 145
